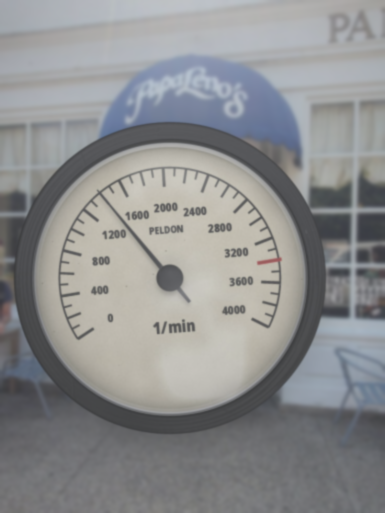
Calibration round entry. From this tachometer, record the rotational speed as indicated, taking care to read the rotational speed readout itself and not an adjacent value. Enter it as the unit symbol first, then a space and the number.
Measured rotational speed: rpm 1400
